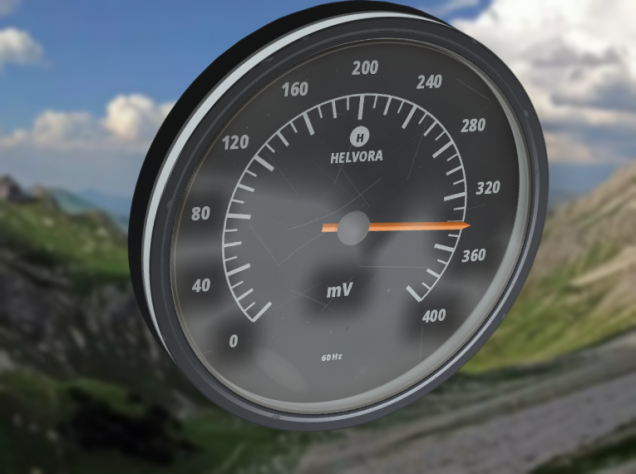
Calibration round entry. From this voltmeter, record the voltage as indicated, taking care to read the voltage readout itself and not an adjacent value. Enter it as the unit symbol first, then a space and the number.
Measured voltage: mV 340
